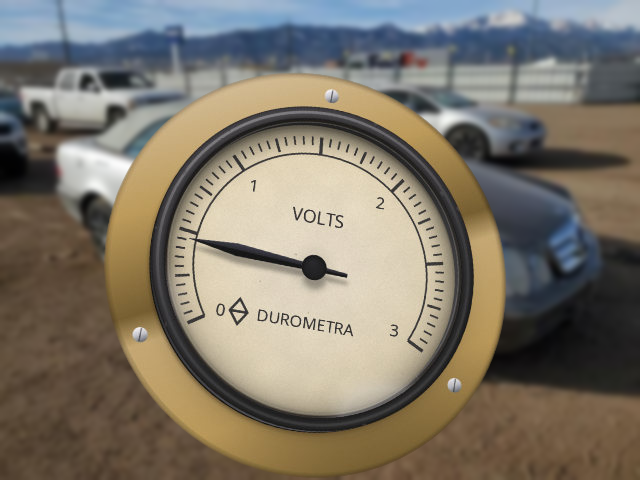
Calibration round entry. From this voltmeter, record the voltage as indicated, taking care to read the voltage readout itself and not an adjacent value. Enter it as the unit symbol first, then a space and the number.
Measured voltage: V 0.45
